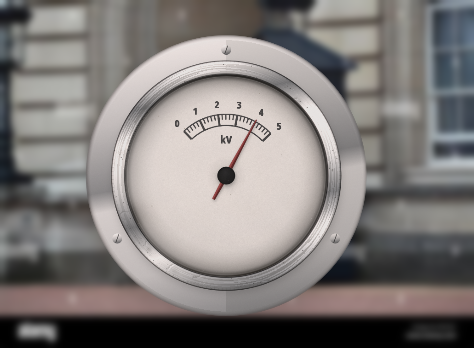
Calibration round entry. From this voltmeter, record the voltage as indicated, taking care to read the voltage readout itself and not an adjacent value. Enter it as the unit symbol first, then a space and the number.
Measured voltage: kV 4
